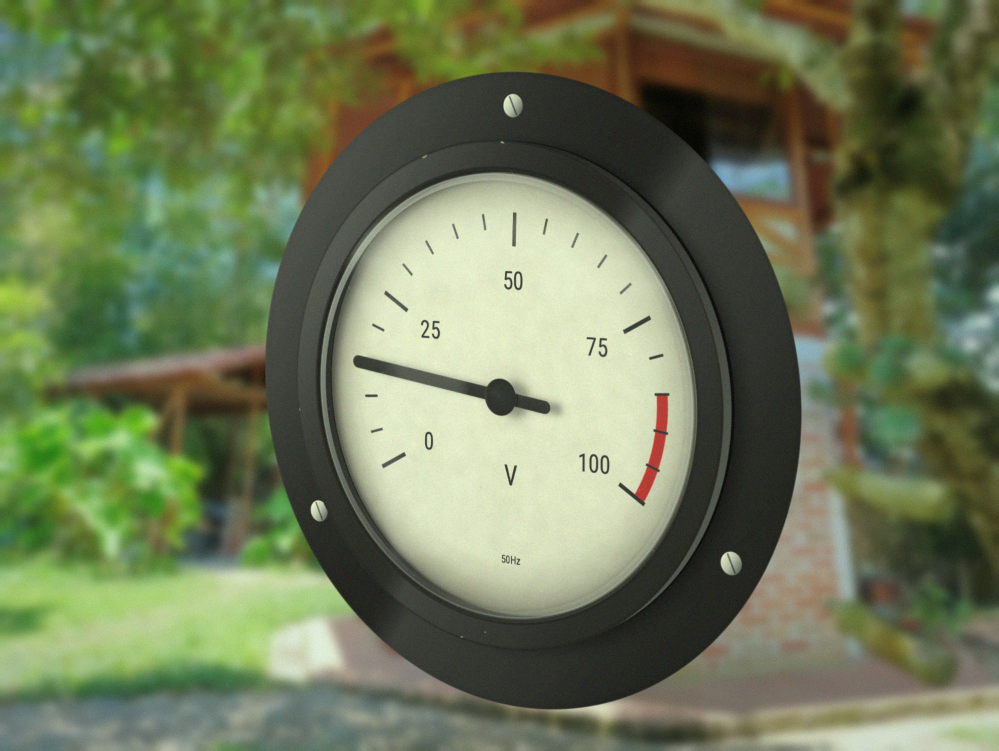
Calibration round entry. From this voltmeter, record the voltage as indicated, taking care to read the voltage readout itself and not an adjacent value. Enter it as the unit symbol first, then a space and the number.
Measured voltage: V 15
